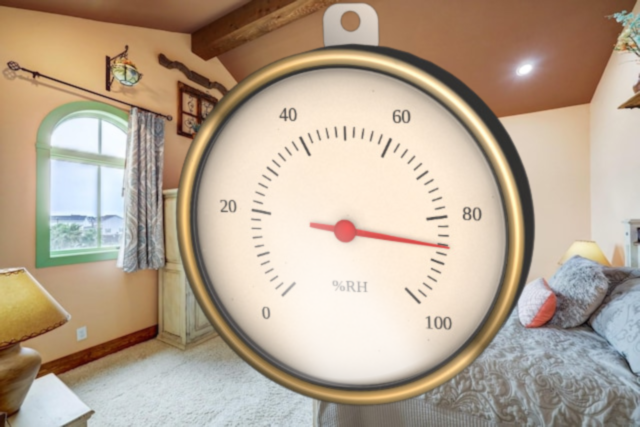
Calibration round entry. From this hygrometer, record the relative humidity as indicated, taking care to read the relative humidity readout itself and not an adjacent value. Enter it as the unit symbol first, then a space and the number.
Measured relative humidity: % 86
